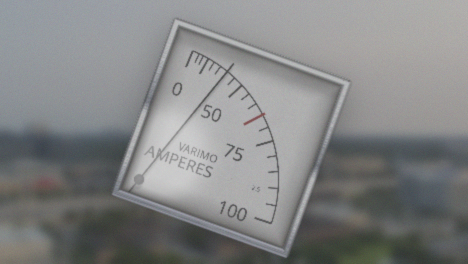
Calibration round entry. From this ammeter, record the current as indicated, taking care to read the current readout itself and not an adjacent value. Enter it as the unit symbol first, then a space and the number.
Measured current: A 40
